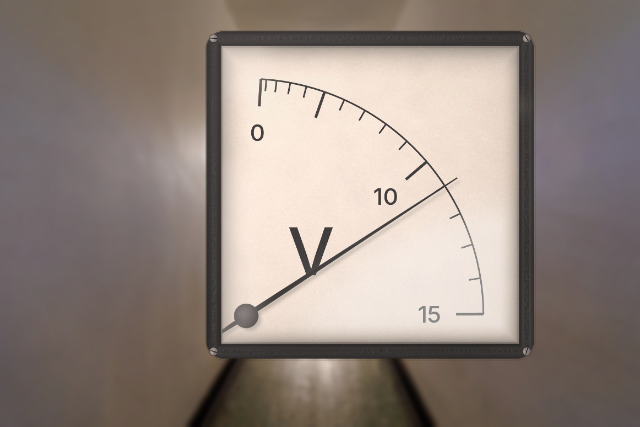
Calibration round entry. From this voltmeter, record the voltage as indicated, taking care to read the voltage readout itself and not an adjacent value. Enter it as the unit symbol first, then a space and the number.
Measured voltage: V 11
